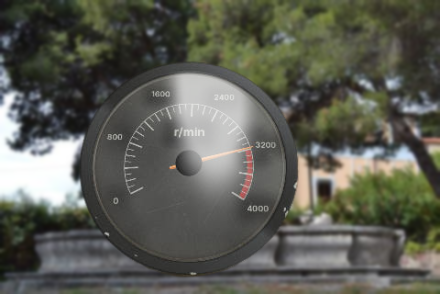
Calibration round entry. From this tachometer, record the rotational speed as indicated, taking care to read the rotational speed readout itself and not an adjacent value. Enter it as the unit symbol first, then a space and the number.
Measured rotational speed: rpm 3200
